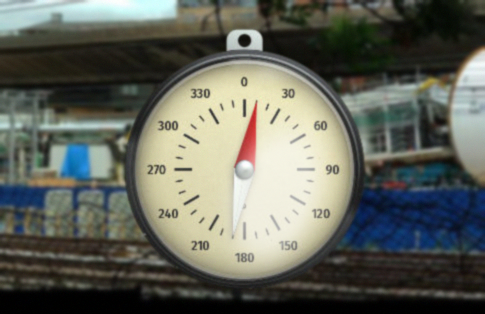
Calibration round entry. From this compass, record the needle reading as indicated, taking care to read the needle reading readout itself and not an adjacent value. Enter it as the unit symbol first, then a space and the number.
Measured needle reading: ° 10
